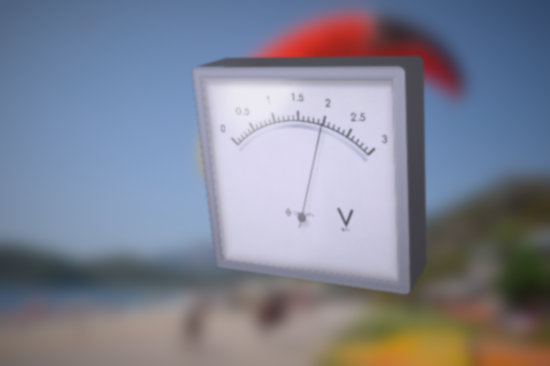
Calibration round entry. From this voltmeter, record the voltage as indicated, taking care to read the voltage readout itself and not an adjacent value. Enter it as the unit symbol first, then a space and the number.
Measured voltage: V 2
